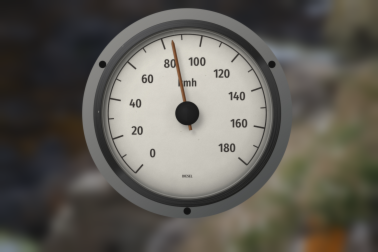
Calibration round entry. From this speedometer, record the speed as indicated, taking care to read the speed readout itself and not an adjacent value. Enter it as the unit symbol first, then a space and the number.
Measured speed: km/h 85
